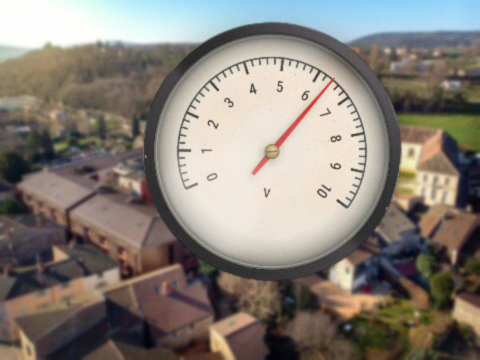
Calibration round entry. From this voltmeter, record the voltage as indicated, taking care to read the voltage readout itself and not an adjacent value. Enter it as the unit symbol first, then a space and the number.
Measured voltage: V 6.4
